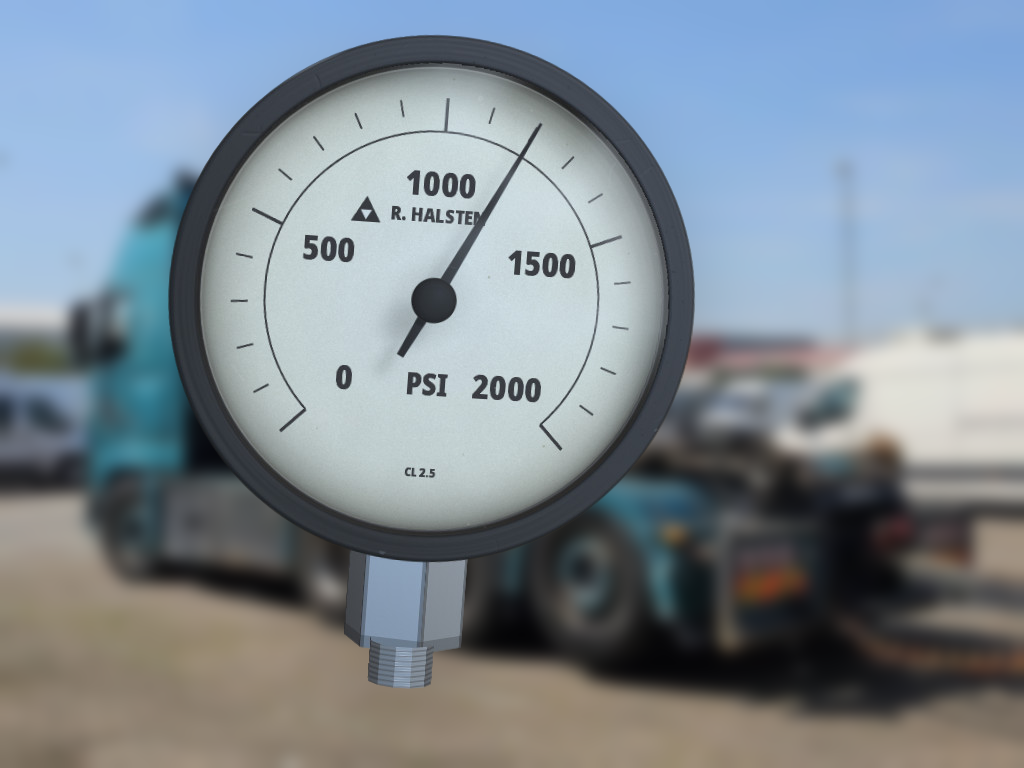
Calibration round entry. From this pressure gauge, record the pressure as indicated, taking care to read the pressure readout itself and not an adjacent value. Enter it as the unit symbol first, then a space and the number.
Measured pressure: psi 1200
